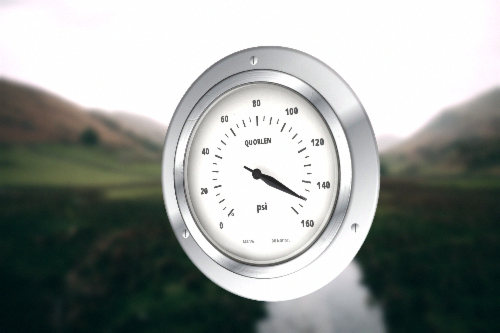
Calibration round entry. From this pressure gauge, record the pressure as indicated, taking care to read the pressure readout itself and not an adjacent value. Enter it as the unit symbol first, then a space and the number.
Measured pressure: psi 150
